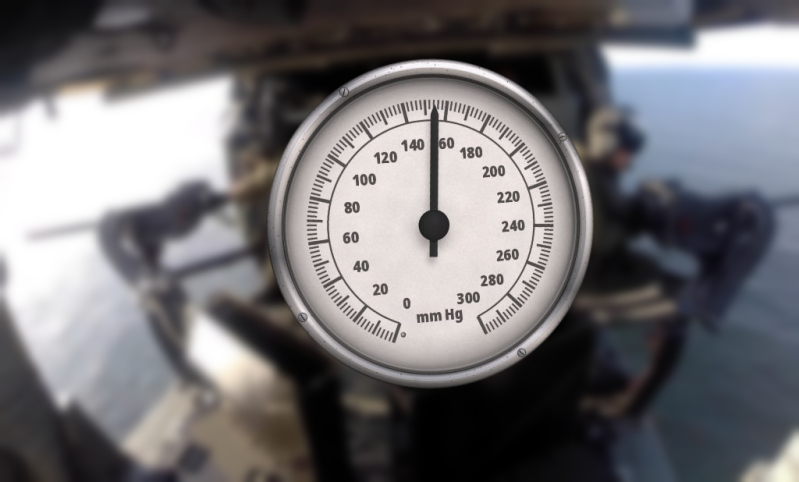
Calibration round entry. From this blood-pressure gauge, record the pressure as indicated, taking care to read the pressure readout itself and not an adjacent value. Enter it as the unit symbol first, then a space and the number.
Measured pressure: mmHg 154
